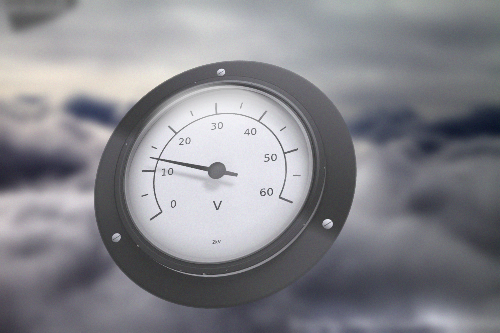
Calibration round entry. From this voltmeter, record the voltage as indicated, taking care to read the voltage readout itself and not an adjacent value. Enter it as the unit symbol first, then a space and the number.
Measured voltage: V 12.5
